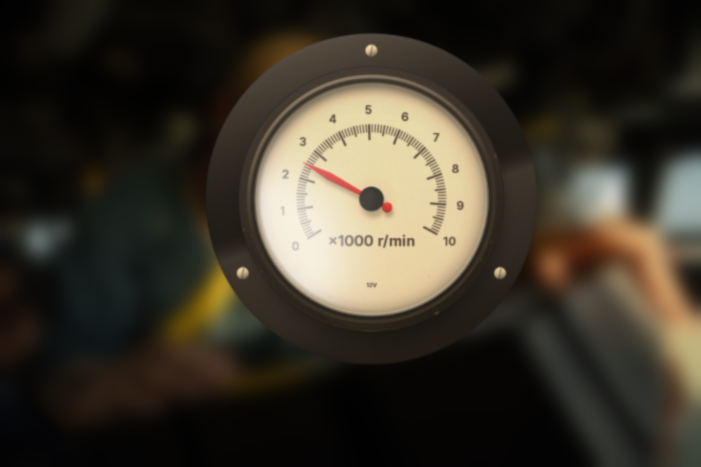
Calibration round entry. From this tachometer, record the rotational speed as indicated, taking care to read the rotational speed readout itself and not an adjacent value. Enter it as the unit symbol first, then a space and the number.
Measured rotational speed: rpm 2500
